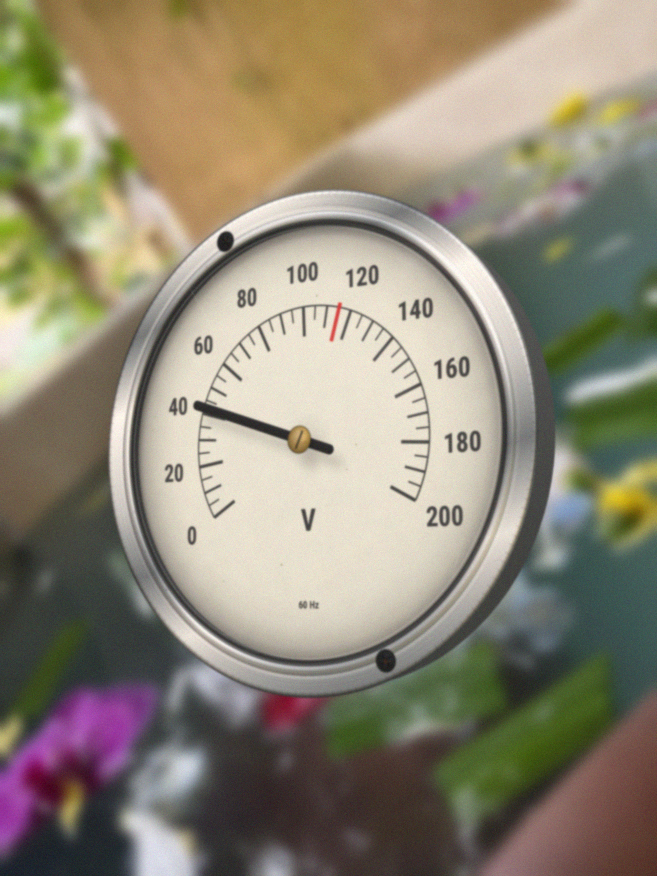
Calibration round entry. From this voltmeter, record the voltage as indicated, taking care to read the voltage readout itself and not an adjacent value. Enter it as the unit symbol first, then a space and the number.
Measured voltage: V 42.5
